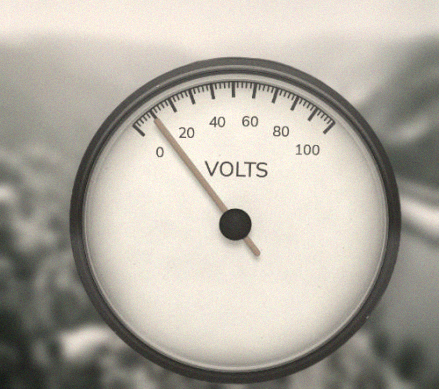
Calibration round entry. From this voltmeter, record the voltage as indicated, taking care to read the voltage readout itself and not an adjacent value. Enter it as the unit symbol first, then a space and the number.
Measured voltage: V 10
